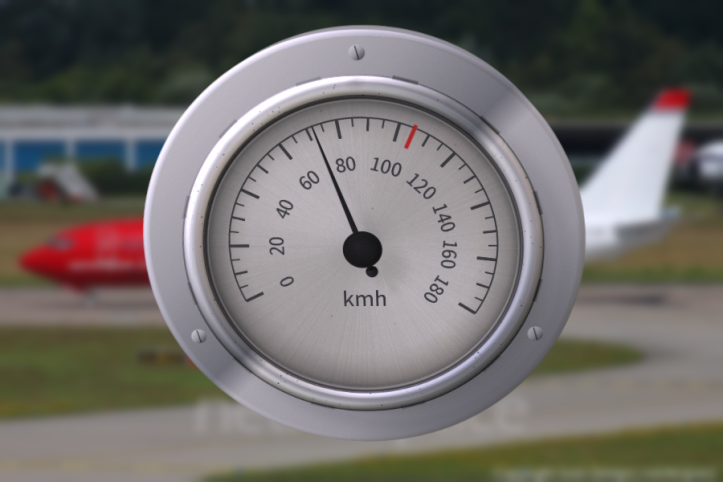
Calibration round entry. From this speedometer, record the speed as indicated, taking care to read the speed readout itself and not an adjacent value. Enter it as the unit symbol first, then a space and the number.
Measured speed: km/h 72.5
